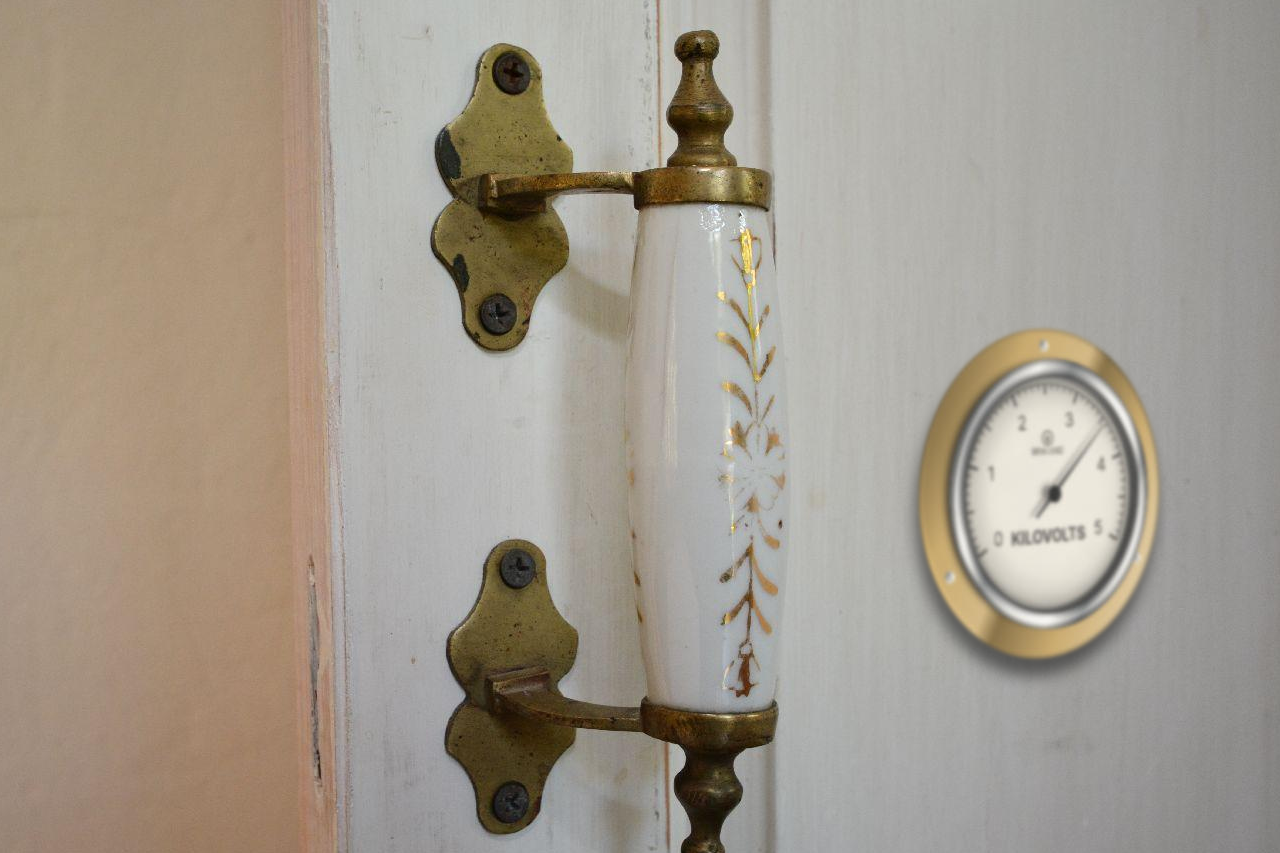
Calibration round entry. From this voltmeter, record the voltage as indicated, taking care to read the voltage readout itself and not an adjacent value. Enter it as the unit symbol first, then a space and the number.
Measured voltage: kV 3.5
